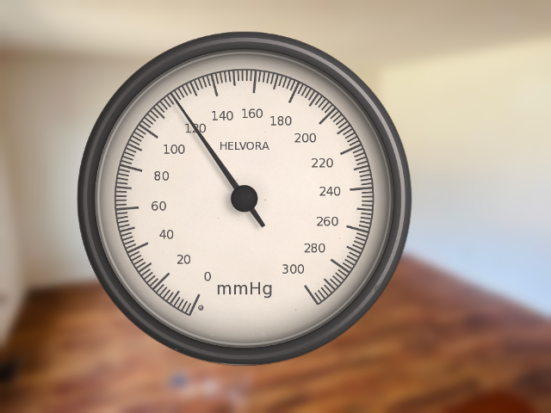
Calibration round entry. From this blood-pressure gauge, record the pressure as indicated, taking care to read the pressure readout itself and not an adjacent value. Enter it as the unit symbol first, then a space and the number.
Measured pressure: mmHg 120
